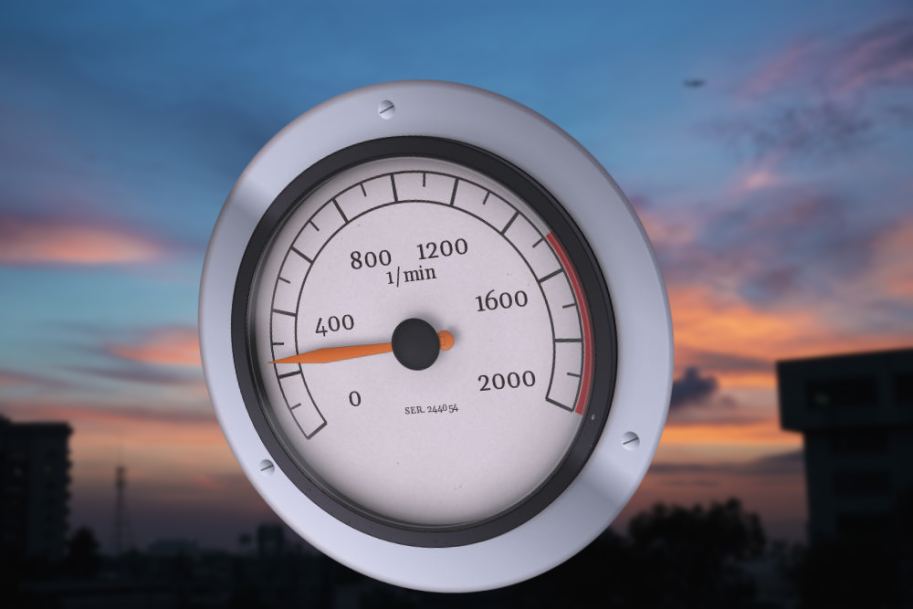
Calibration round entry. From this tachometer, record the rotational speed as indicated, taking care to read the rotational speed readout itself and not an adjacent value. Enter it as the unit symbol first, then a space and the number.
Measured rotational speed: rpm 250
